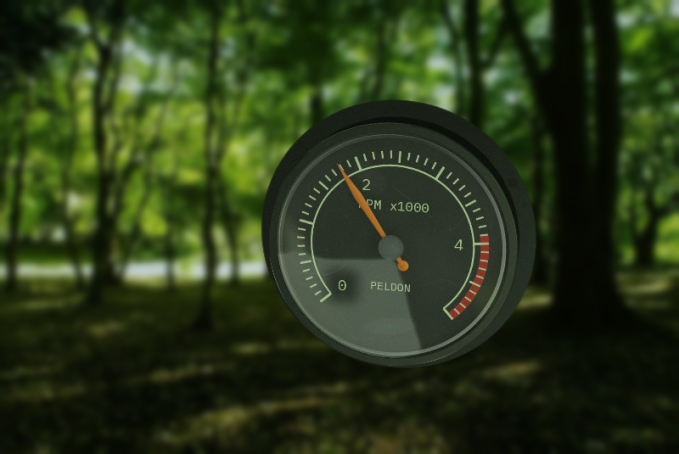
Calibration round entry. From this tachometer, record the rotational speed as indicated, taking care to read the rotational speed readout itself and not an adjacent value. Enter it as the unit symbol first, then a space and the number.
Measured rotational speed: rpm 1800
